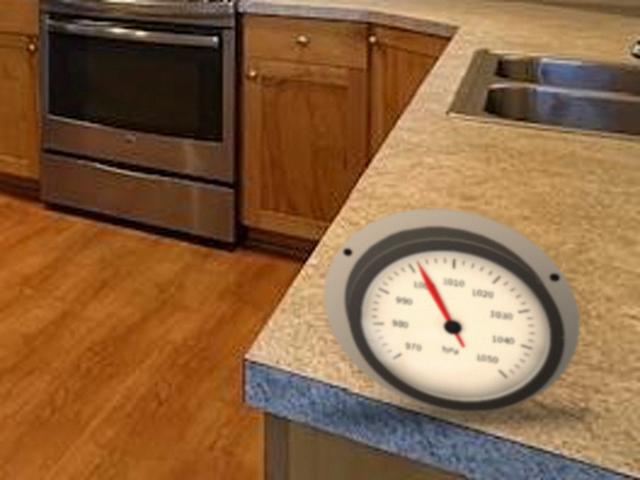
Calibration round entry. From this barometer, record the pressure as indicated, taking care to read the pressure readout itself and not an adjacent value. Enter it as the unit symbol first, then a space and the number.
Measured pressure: hPa 1002
